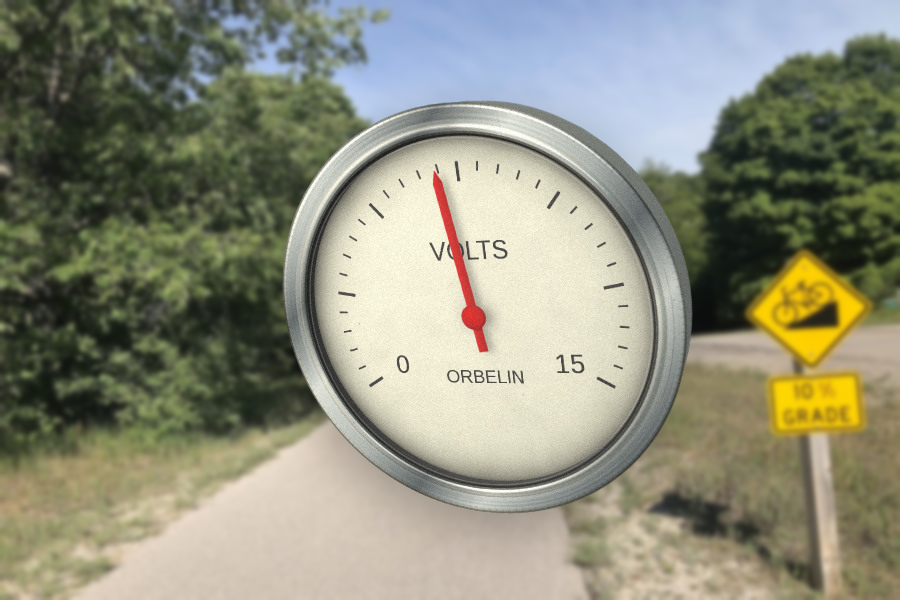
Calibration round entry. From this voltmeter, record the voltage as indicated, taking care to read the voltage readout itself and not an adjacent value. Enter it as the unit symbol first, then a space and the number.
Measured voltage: V 7
